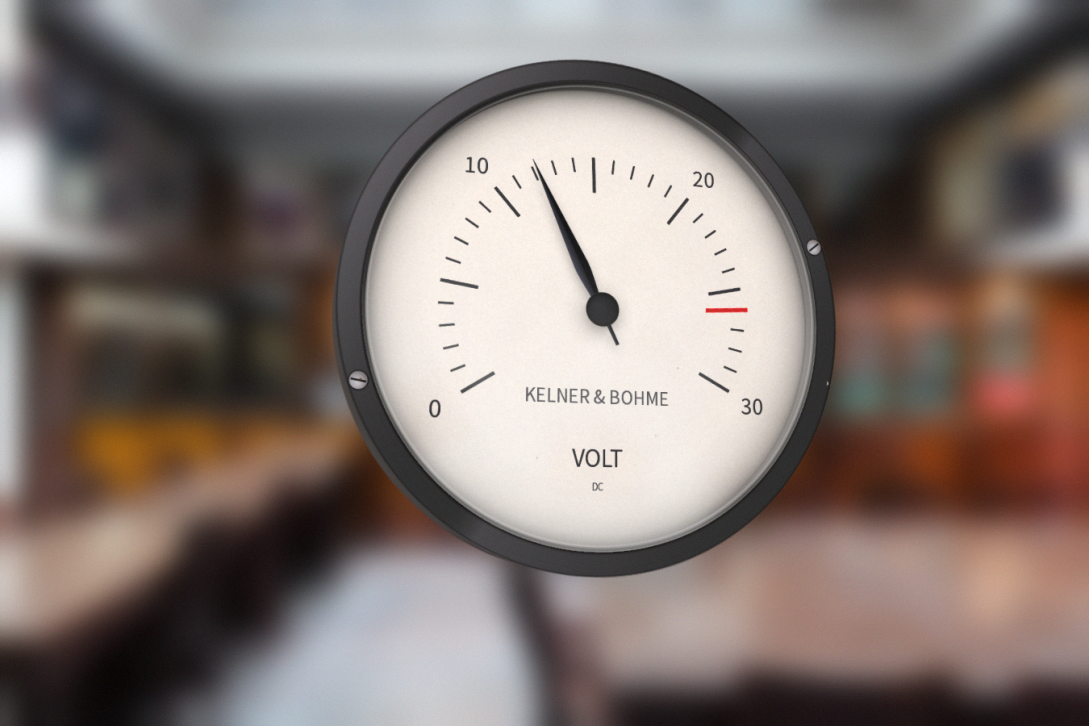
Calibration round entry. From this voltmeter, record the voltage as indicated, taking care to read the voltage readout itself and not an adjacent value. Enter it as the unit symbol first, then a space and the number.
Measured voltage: V 12
